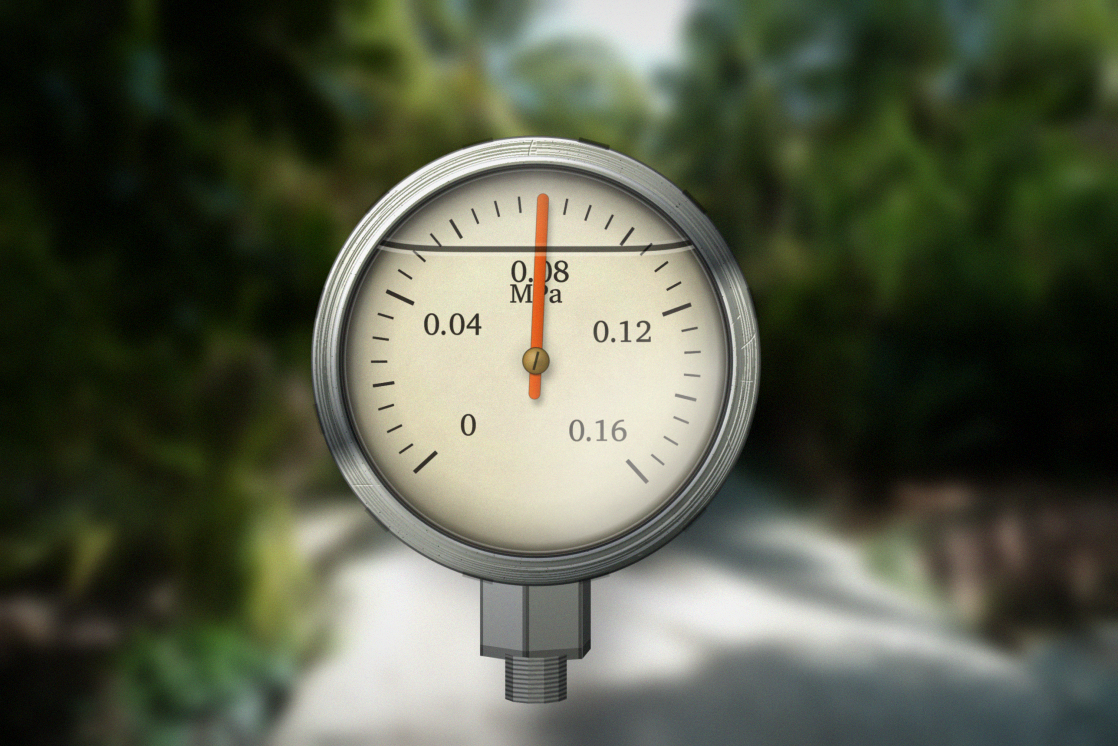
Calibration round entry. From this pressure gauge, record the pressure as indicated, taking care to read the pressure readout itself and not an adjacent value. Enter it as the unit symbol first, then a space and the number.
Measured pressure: MPa 0.08
